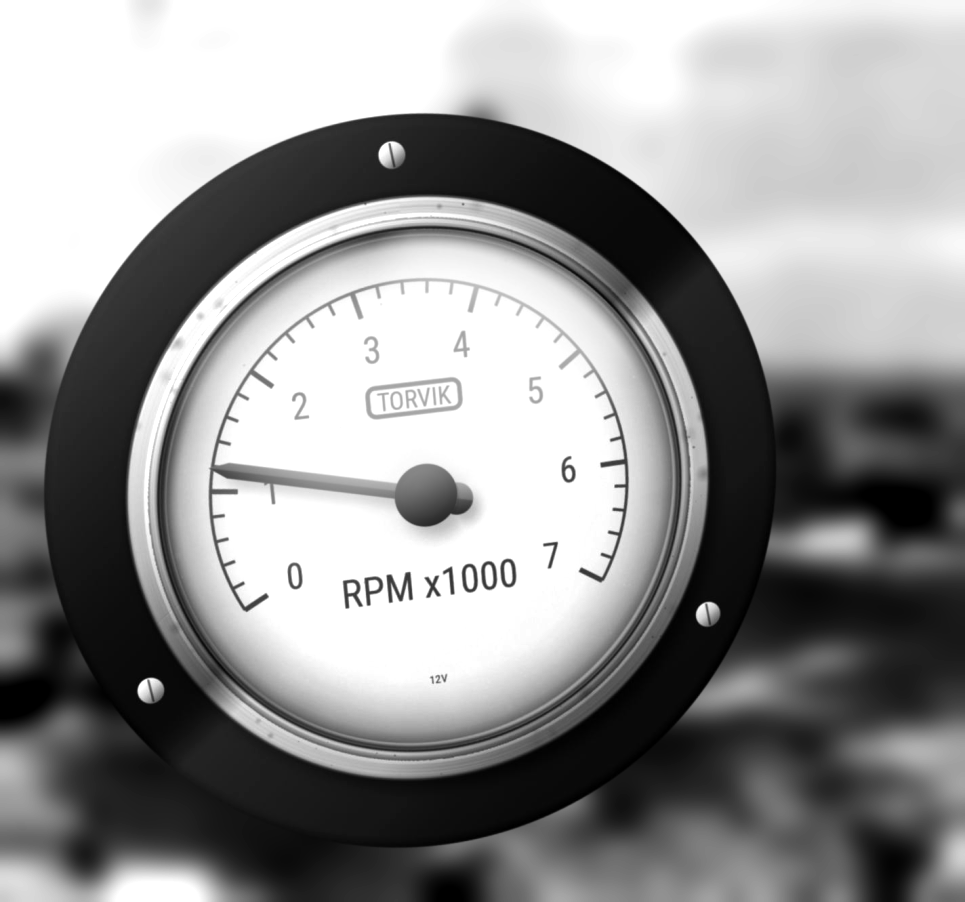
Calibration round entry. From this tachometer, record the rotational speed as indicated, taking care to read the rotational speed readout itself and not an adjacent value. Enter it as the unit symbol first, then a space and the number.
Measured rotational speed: rpm 1200
